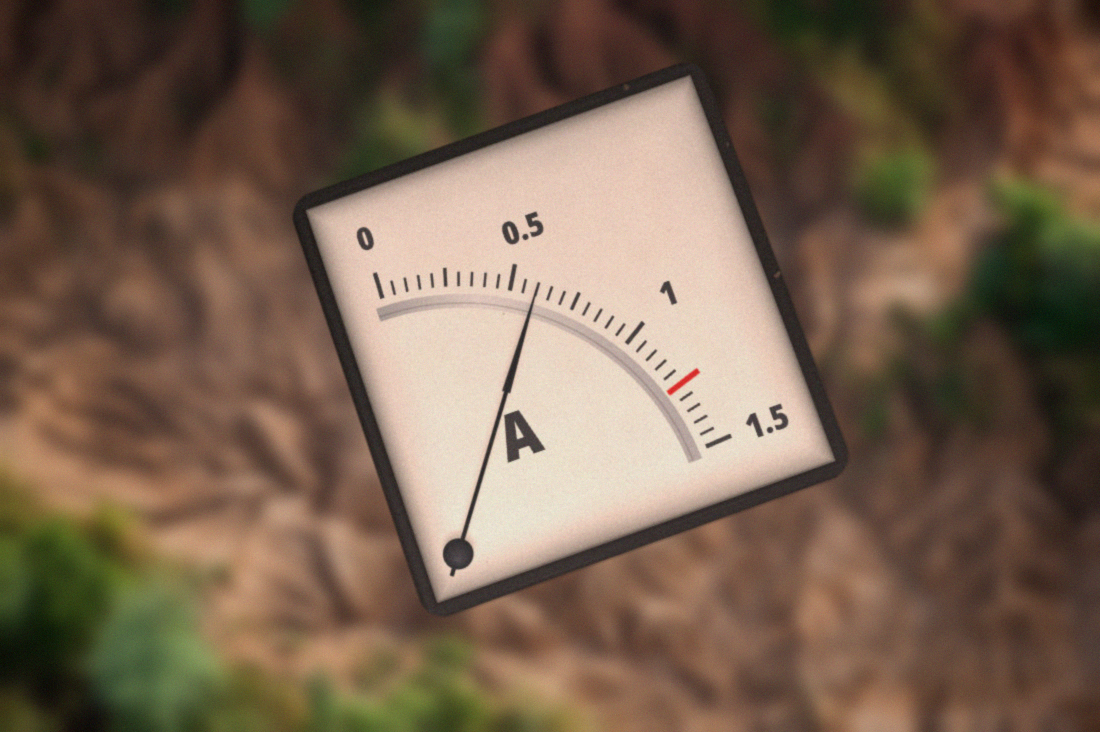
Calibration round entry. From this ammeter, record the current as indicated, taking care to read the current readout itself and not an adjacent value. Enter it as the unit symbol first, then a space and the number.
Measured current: A 0.6
